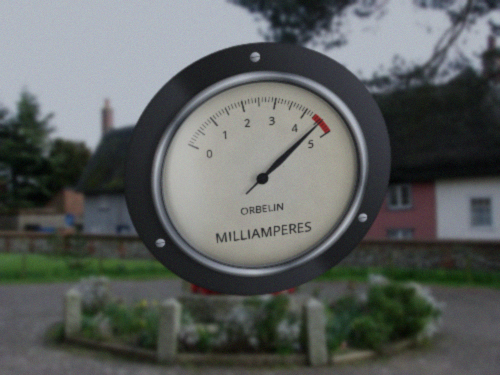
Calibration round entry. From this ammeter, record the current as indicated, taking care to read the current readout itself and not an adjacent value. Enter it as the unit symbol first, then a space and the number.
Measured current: mA 4.5
